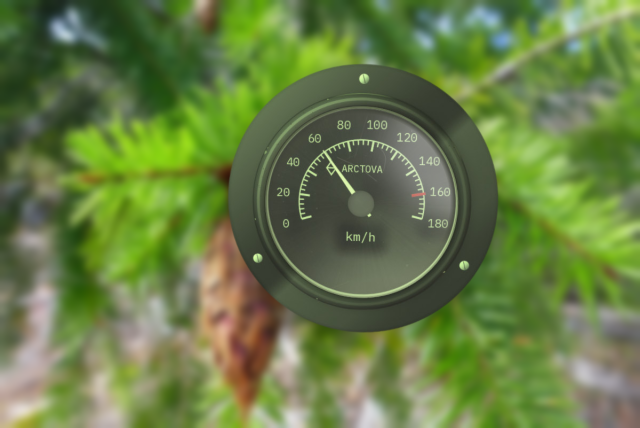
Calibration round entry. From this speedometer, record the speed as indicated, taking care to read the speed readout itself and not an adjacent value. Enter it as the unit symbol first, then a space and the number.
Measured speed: km/h 60
